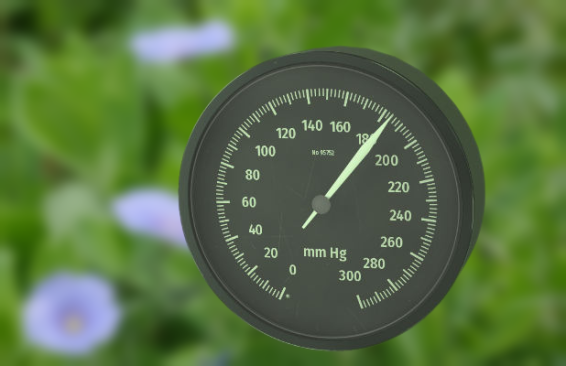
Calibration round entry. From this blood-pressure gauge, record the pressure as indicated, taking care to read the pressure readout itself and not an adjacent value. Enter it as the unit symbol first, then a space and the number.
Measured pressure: mmHg 184
